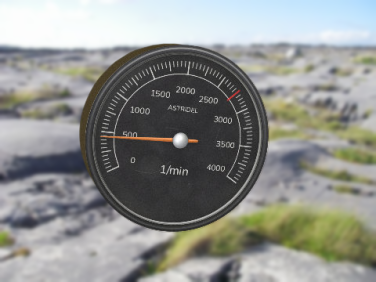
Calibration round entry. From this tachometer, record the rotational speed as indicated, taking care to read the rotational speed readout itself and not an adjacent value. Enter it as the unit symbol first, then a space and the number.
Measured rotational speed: rpm 450
